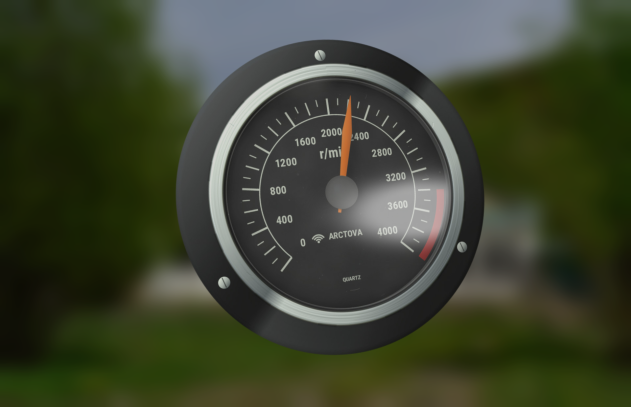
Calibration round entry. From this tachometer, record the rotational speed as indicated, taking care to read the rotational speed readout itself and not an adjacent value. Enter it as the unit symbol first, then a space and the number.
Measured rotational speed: rpm 2200
